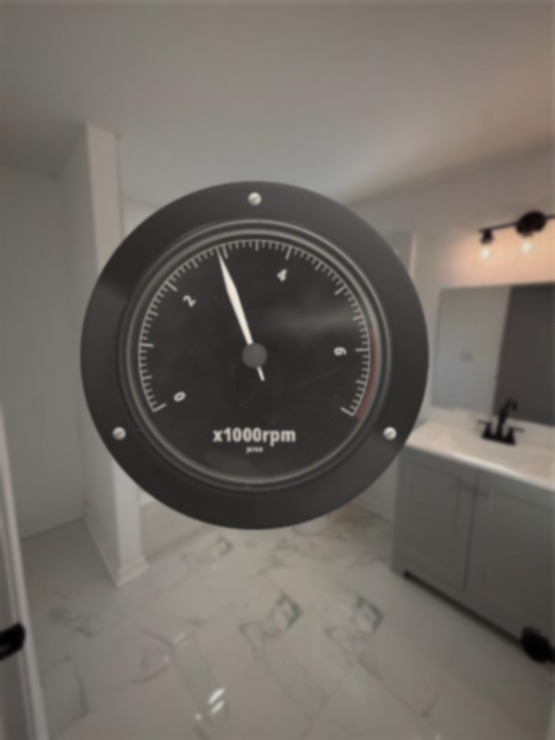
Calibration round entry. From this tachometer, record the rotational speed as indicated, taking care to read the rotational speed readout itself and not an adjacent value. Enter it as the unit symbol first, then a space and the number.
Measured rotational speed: rpm 2900
